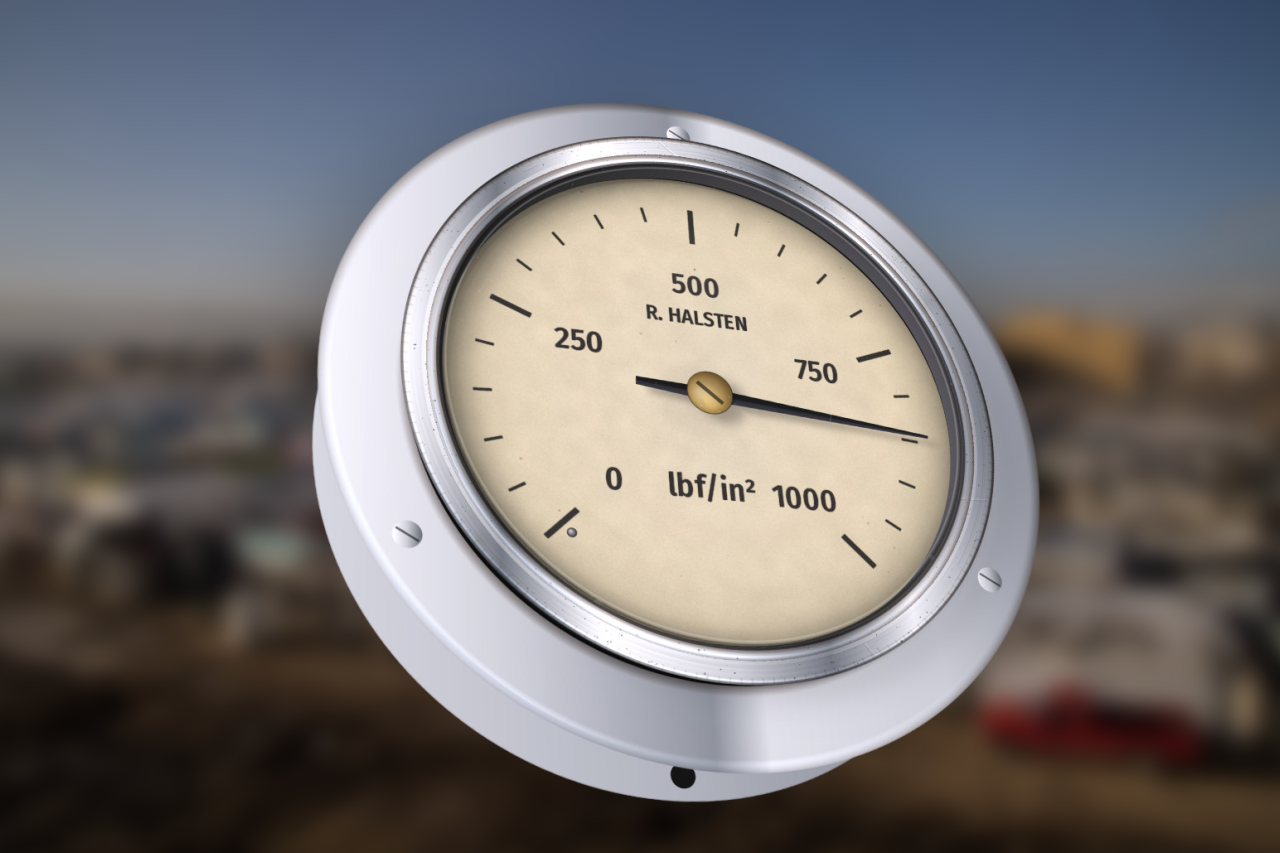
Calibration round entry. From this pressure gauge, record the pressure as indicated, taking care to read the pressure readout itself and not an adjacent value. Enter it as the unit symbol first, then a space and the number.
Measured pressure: psi 850
